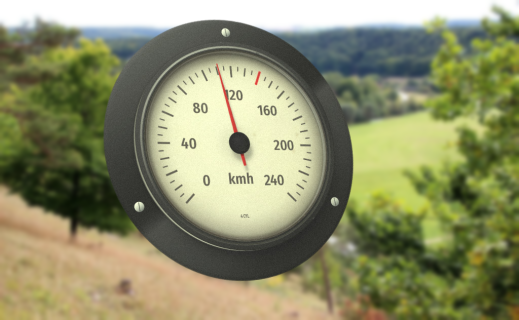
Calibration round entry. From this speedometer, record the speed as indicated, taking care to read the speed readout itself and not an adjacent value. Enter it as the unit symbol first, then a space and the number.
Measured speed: km/h 110
